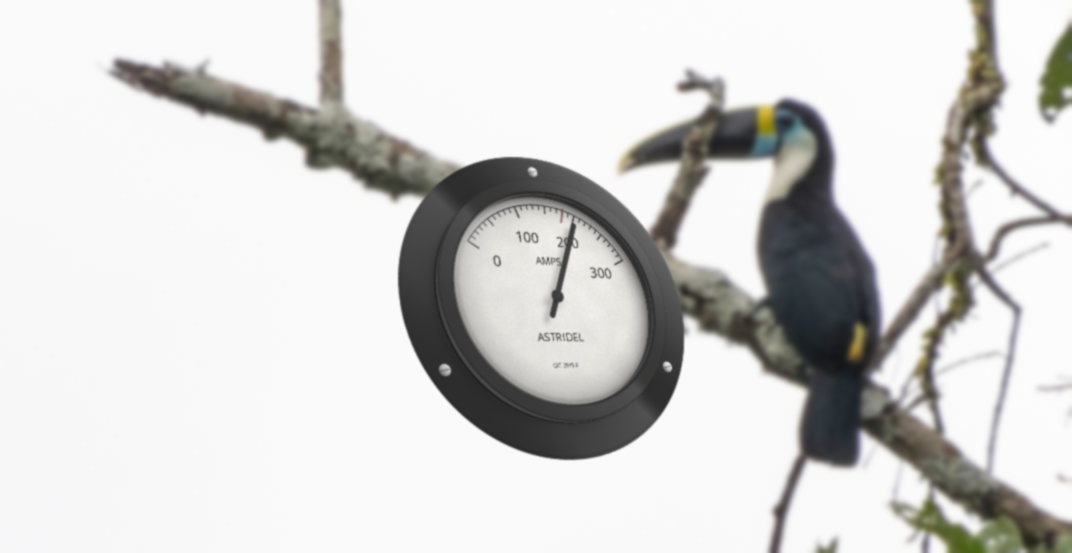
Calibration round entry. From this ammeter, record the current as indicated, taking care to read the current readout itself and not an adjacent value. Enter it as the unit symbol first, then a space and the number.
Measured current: A 200
